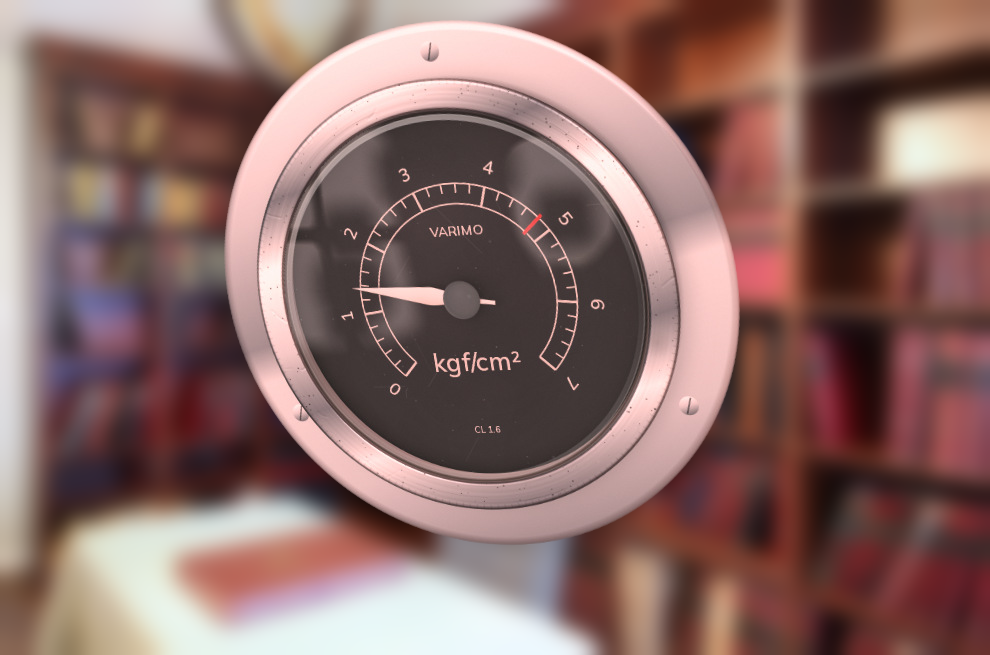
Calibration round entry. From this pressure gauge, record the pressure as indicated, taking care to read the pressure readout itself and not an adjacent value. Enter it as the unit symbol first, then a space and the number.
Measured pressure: kg/cm² 1.4
